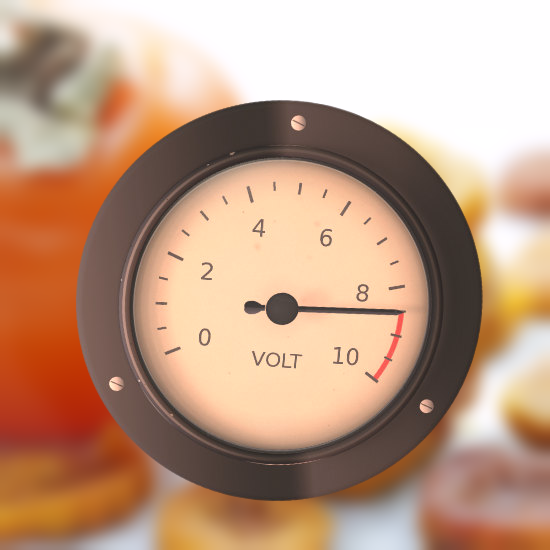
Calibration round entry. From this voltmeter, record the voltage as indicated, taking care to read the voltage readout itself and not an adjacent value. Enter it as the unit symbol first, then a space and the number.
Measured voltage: V 8.5
